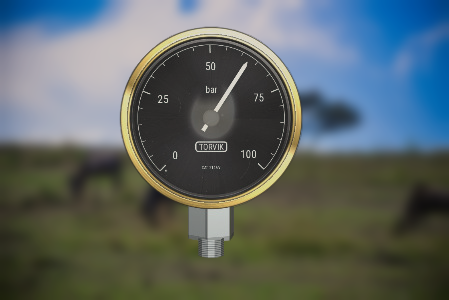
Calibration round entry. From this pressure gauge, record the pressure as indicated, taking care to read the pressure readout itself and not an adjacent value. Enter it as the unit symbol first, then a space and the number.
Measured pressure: bar 62.5
